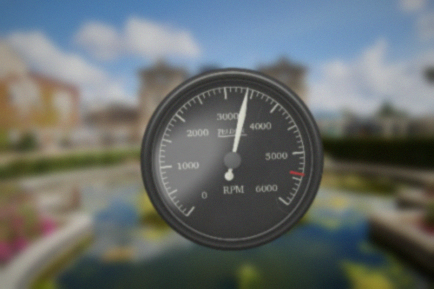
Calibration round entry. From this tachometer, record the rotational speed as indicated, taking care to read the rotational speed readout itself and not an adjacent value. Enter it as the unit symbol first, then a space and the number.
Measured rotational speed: rpm 3400
